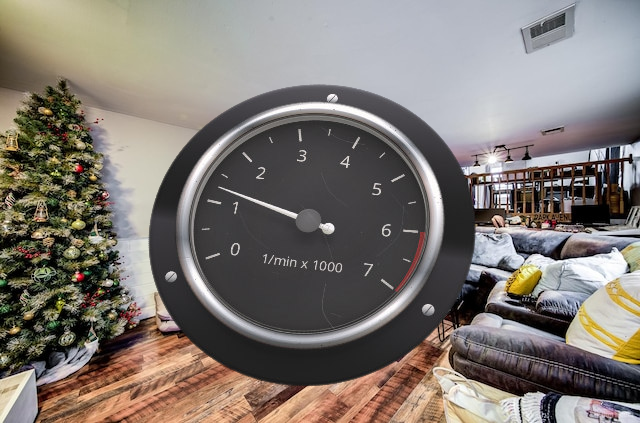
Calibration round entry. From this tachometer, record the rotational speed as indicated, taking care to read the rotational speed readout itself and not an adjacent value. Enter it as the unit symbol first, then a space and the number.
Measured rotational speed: rpm 1250
